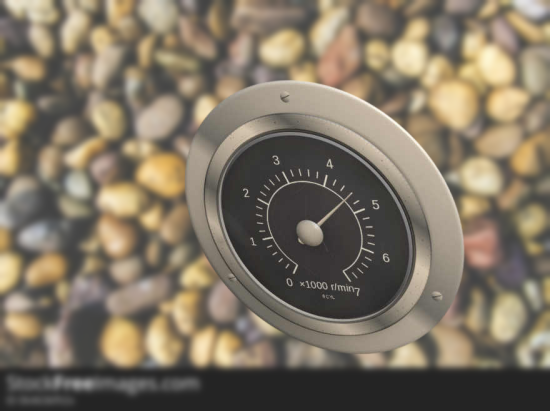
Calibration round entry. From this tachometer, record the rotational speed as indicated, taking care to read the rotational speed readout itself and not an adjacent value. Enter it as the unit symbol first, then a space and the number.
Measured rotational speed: rpm 4600
